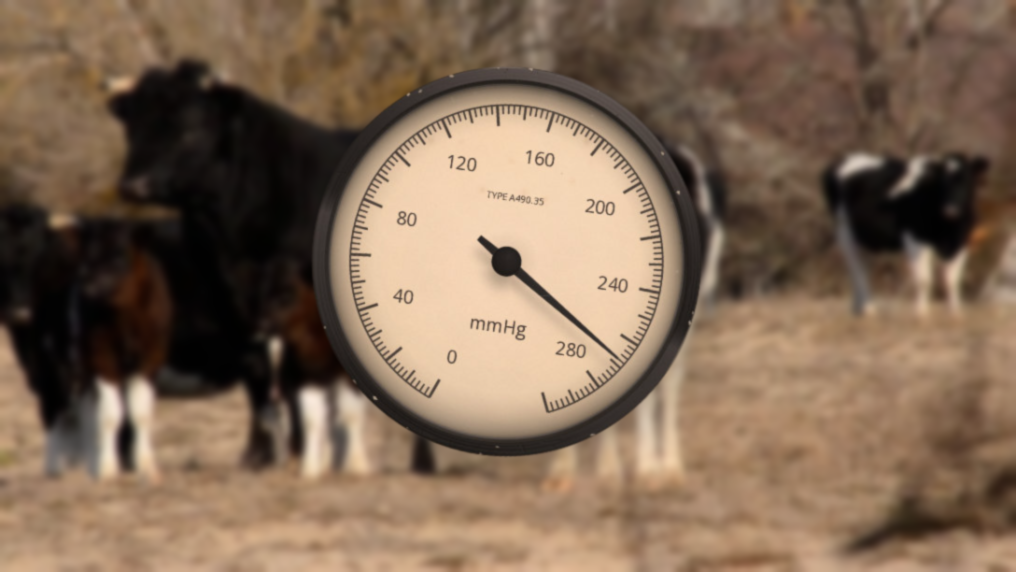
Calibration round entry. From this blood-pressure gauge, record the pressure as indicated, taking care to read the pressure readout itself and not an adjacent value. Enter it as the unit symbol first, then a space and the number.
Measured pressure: mmHg 268
